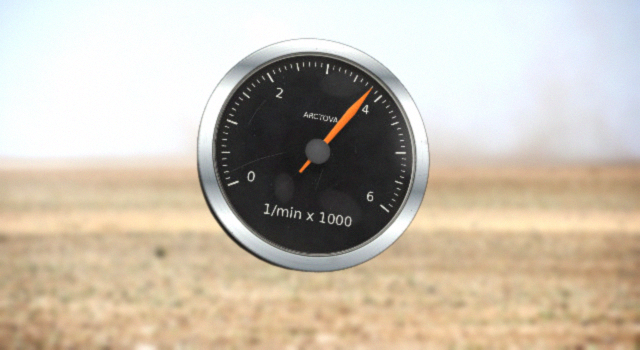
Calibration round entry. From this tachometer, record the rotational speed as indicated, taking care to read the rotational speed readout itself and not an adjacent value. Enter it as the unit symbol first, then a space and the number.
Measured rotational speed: rpm 3800
